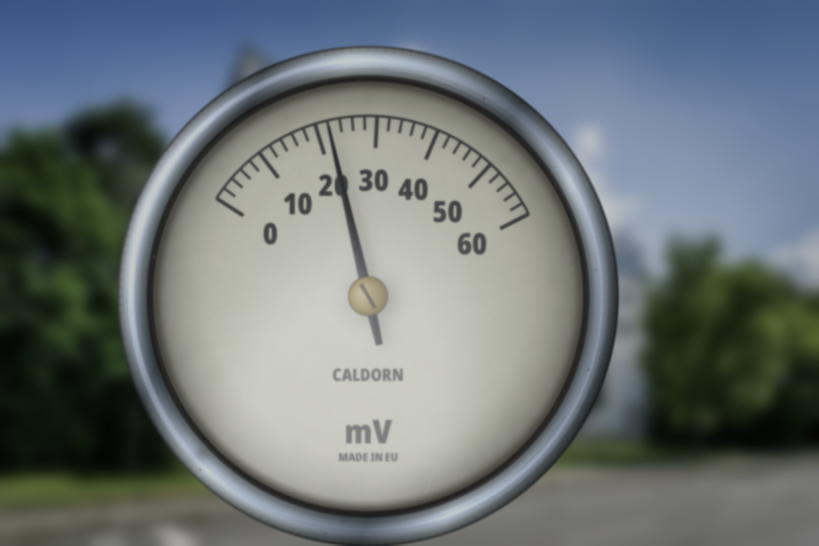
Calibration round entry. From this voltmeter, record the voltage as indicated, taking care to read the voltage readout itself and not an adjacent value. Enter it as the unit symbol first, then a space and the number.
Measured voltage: mV 22
